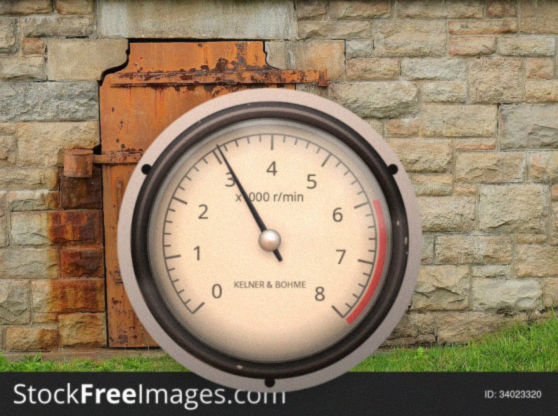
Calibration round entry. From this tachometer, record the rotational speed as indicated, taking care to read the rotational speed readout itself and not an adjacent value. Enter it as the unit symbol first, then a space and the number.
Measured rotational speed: rpm 3100
